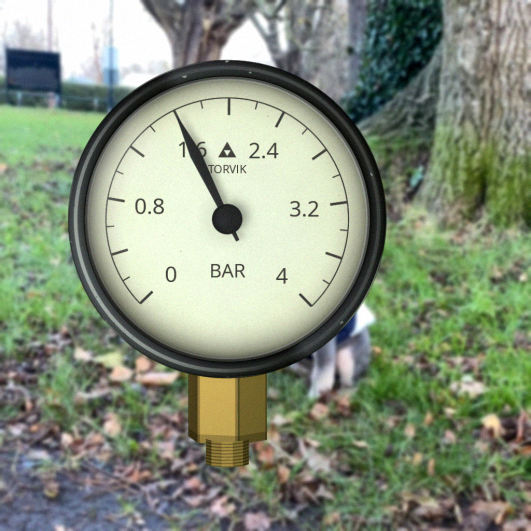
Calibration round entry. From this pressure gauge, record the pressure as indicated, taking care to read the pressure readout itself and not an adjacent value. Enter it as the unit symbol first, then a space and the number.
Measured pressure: bar 1.6
